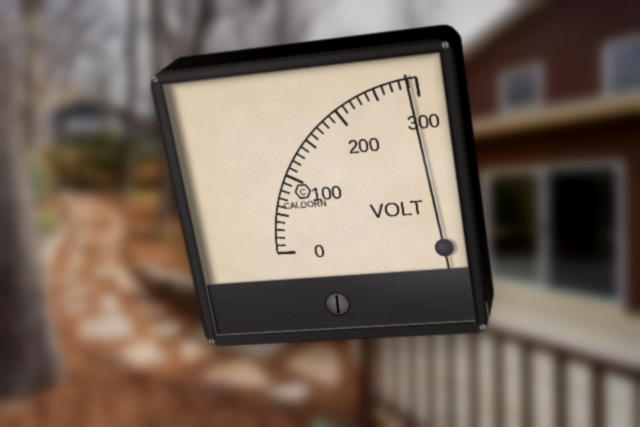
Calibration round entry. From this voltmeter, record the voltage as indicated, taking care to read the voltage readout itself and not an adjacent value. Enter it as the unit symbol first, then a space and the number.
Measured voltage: V 290
